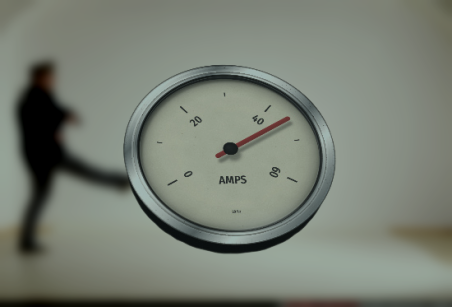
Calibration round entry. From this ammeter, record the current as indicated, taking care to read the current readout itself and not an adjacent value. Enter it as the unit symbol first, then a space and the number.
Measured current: A 45
